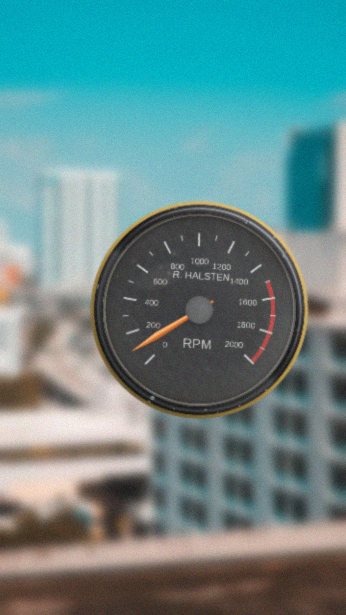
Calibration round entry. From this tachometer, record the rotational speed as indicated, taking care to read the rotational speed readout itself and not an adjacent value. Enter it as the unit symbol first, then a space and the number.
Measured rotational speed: rpm 100
